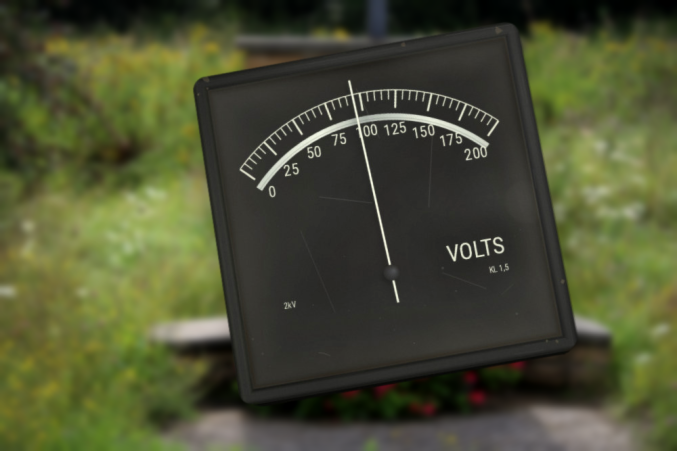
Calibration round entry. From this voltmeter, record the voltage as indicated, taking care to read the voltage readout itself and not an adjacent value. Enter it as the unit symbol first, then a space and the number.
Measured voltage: V 95
